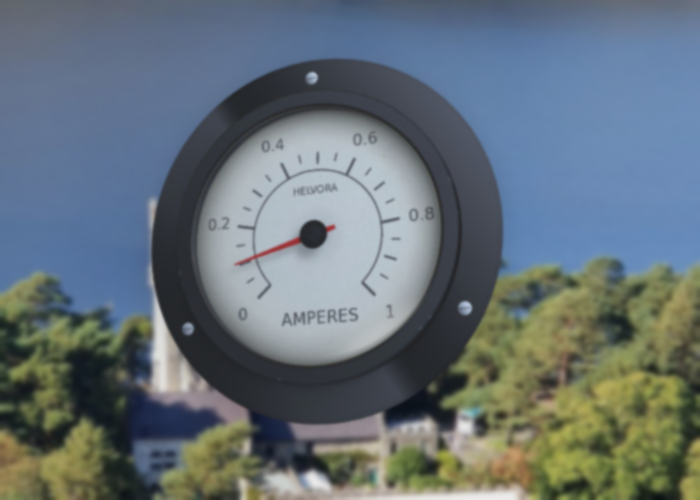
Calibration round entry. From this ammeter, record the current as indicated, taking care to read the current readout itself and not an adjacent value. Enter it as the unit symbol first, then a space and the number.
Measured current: A 0.1
